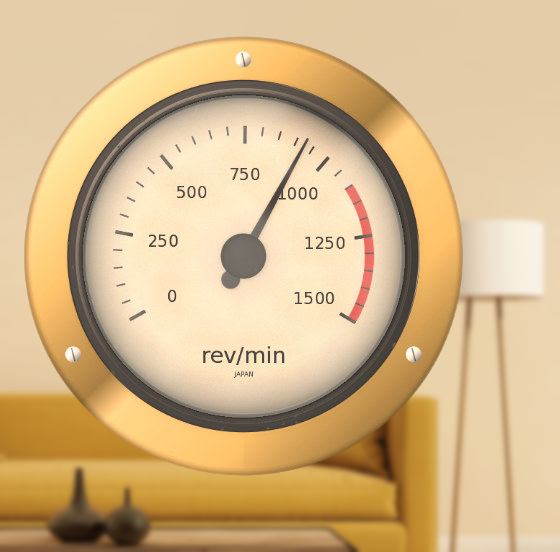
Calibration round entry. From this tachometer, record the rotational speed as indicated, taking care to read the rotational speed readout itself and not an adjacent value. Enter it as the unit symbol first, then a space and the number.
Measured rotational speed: rpm 925
